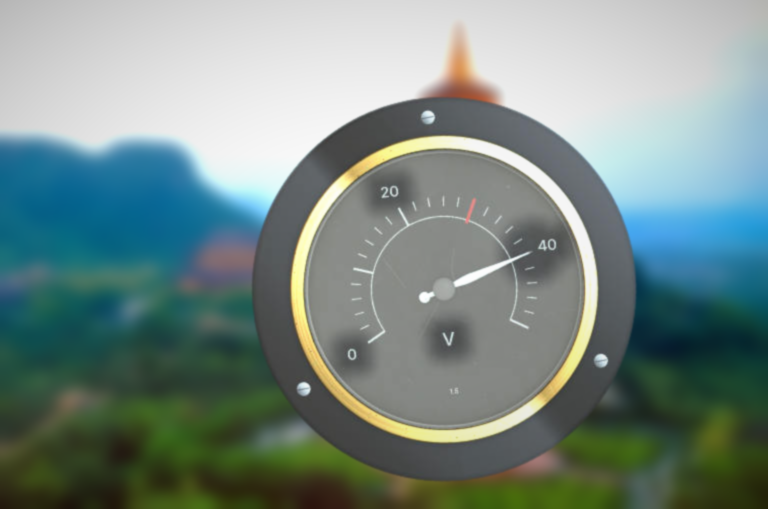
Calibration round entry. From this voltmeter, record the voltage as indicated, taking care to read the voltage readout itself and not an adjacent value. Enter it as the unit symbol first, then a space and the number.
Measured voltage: V 40
